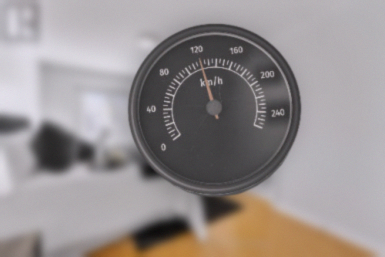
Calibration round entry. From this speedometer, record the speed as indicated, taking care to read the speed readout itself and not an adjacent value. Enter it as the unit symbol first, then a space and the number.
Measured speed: km/h 120
